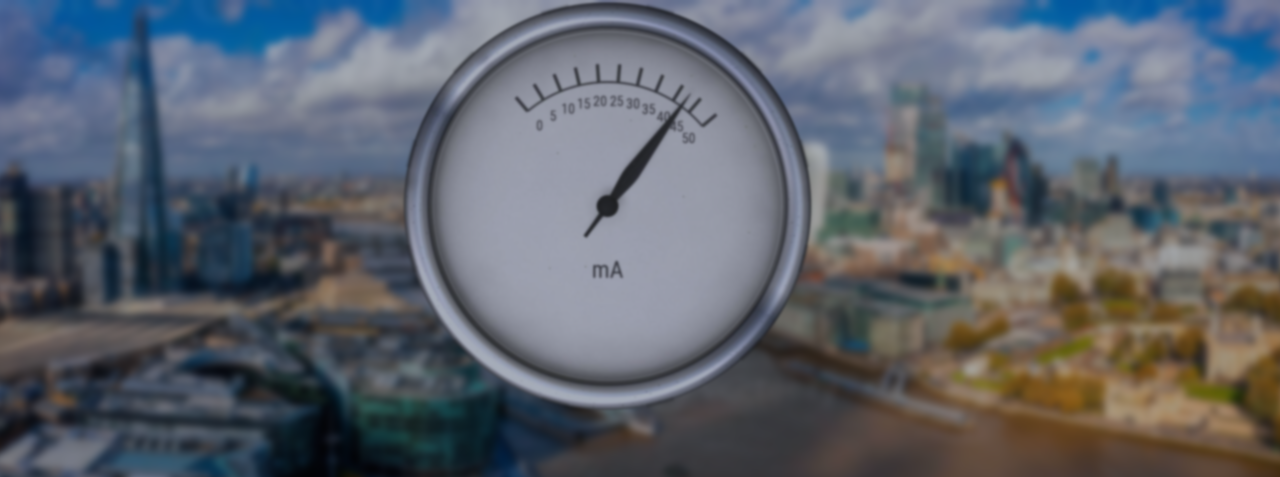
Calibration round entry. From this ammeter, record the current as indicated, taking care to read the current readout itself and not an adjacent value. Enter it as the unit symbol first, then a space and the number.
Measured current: mA 42.5
